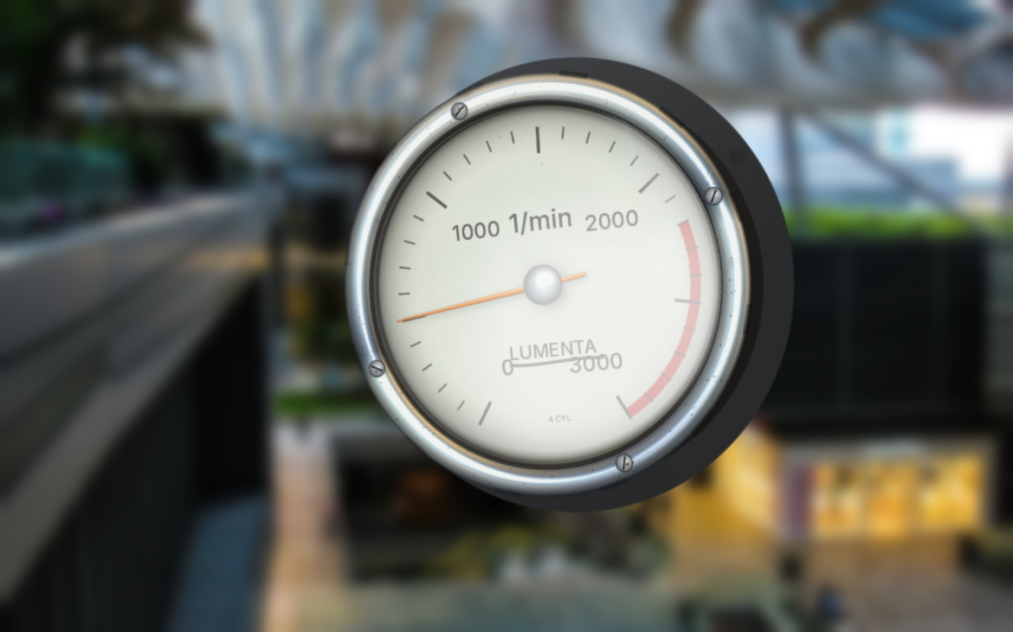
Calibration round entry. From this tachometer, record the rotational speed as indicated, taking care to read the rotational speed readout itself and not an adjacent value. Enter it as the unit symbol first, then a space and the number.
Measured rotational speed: rpm 500
